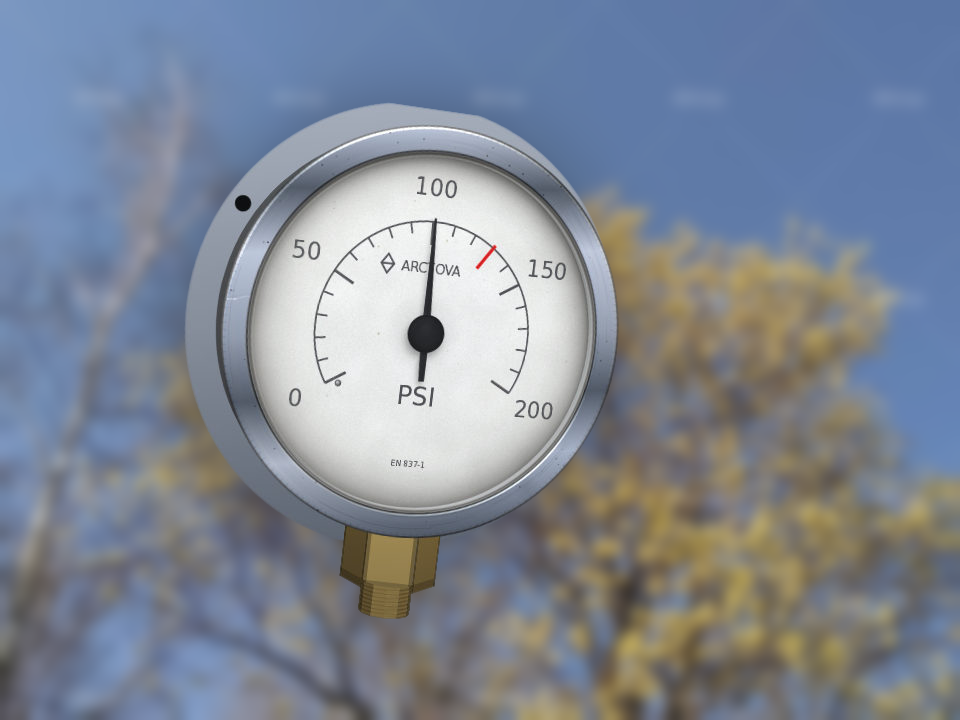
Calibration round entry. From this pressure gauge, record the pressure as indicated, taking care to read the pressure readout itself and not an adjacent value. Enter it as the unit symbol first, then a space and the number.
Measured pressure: psi 100
